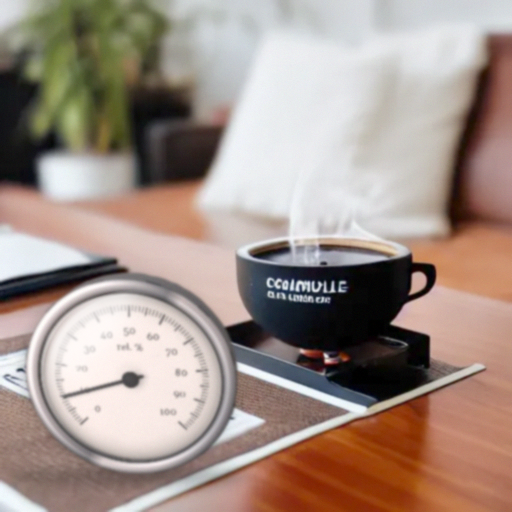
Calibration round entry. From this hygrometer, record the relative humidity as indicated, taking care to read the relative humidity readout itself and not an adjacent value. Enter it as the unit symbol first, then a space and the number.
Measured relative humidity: % 10
